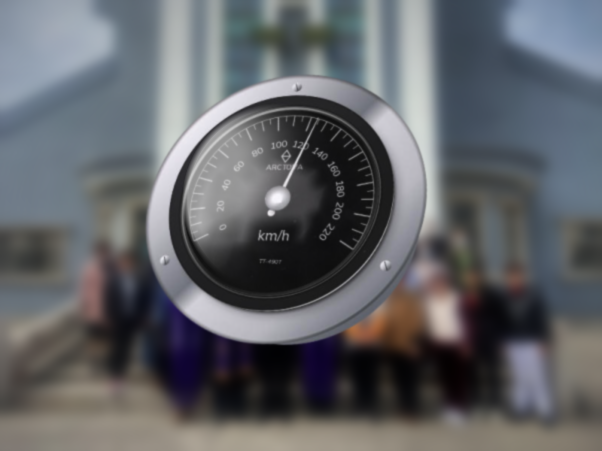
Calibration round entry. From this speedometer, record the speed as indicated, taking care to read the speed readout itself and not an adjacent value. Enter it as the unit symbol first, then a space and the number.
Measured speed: km/h 125
